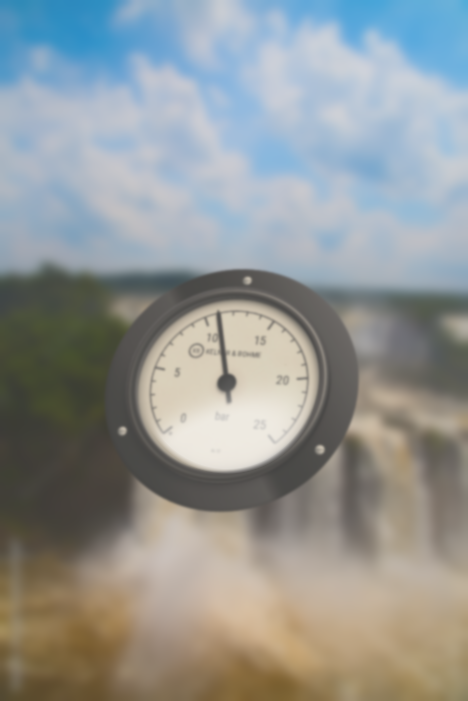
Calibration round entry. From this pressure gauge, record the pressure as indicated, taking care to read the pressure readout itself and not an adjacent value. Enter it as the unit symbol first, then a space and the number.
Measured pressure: bar 11
